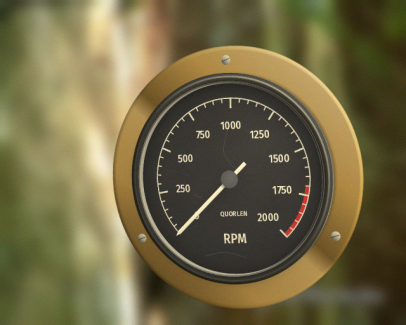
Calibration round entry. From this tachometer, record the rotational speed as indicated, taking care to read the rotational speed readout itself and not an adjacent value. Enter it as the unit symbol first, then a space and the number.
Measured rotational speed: rpm 0
